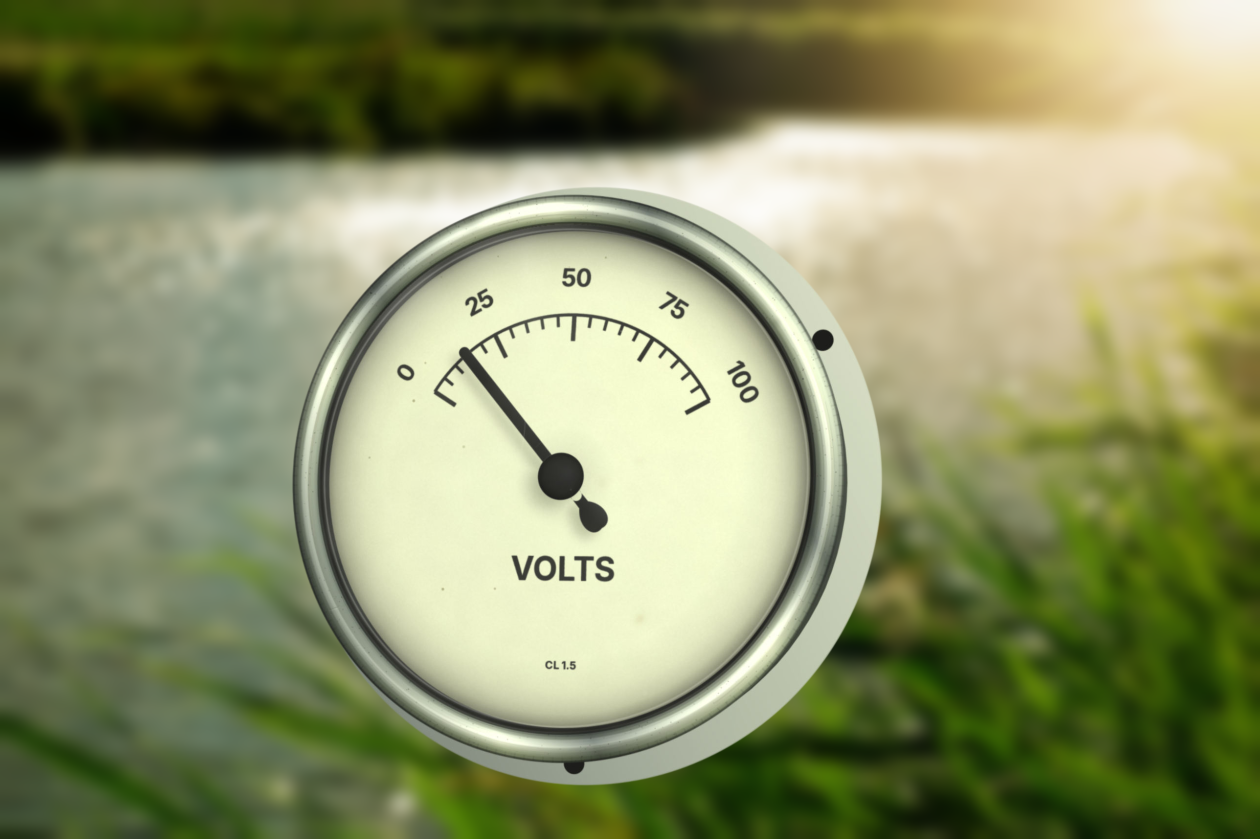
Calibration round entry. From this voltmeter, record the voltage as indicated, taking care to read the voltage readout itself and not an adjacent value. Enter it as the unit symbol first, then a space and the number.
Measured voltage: V 15
